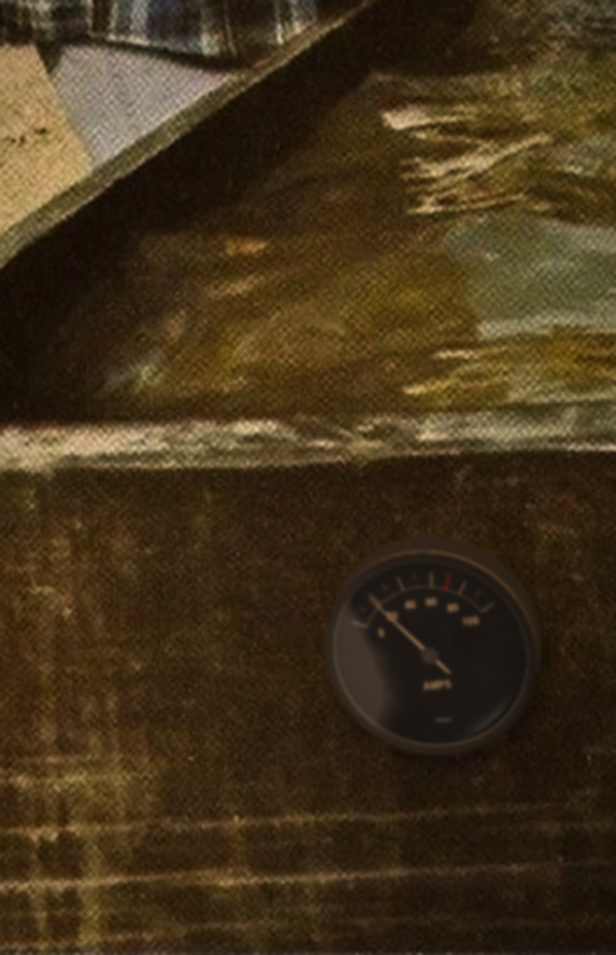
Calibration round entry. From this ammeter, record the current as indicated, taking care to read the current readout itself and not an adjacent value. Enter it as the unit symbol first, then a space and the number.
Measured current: A 20
